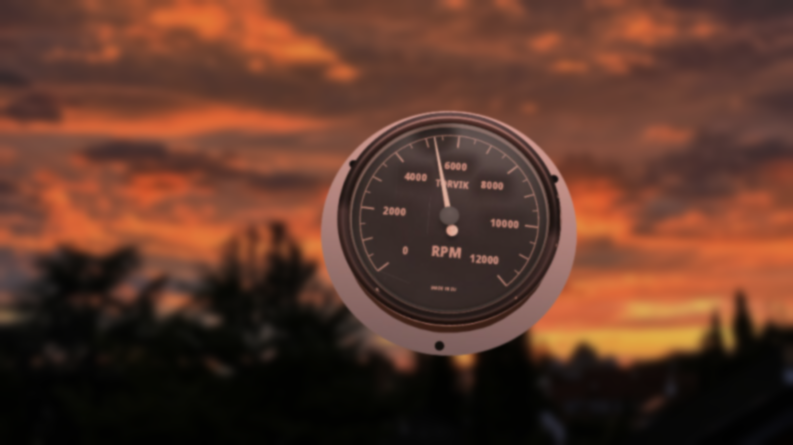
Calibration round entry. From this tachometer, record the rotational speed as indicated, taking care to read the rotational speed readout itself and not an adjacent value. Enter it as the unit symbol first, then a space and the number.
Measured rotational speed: rpm 5250
